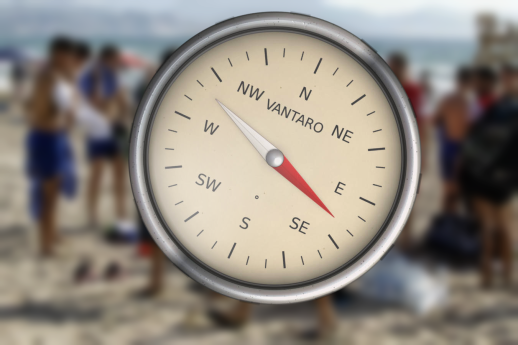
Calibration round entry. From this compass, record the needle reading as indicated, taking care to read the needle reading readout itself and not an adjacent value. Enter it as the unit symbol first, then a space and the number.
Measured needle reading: ° 110
